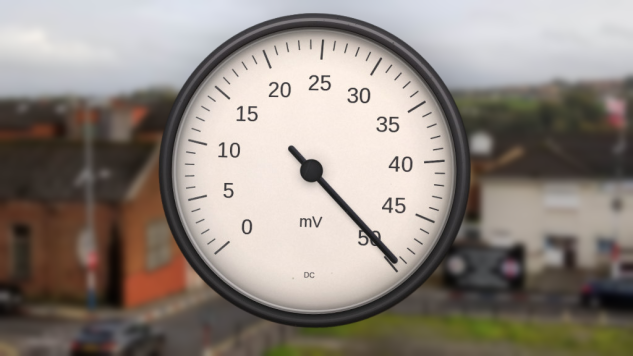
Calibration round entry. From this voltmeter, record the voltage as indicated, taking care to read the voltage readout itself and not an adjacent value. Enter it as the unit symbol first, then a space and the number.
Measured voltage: mV 49.5
